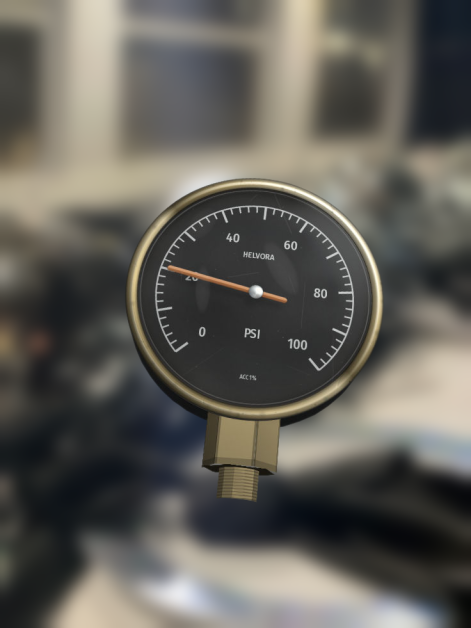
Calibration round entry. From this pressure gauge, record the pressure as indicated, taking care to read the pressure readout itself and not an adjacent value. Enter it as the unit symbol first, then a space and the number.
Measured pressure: psi 20
